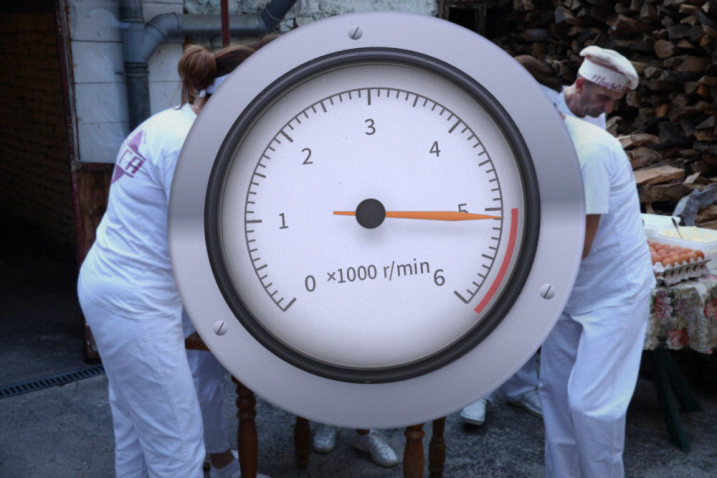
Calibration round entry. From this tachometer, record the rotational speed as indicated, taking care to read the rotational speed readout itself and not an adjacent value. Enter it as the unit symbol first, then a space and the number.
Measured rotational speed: rpm 5100
